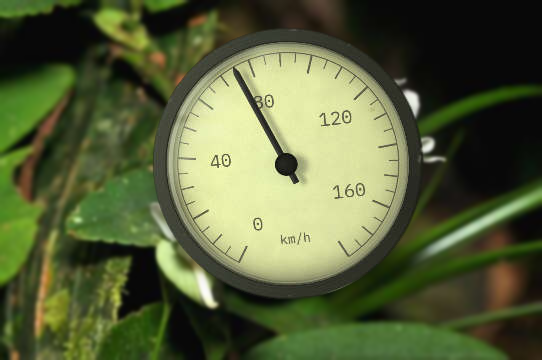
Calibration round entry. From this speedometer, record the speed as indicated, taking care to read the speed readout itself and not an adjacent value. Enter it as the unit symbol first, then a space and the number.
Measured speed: km/h 75
